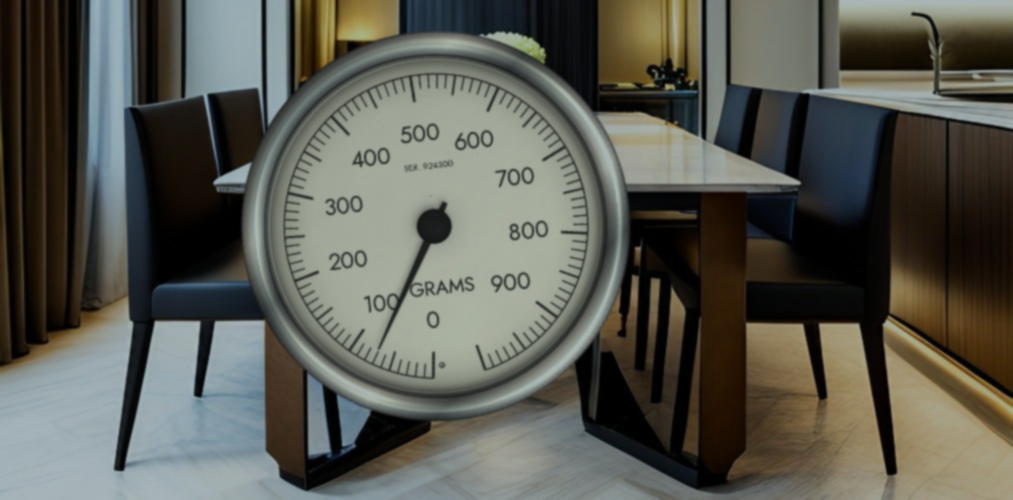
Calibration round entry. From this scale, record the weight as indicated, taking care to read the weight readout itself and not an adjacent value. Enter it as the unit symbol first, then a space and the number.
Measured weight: g 70
